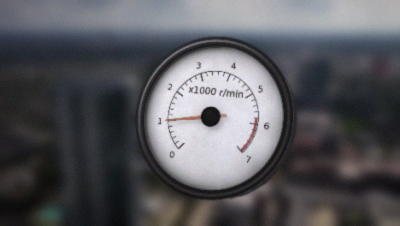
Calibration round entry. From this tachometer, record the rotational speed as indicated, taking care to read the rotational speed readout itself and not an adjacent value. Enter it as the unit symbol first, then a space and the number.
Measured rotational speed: rpm 1000
